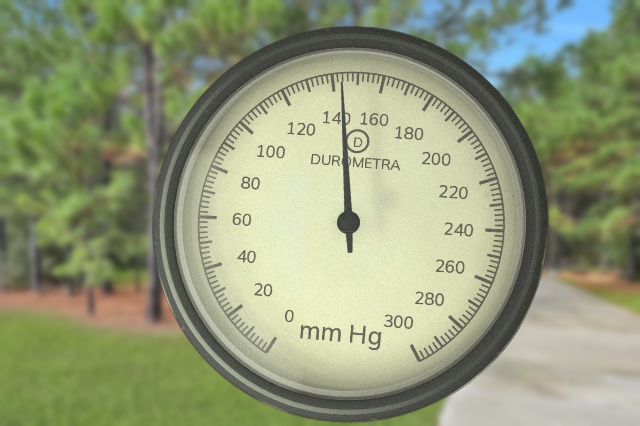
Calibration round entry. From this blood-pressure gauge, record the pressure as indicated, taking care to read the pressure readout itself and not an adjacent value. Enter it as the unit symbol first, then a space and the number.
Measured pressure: mmHg 144
